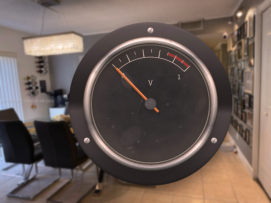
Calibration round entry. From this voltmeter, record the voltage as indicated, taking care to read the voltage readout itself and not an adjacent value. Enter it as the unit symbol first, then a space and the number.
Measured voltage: V 0
